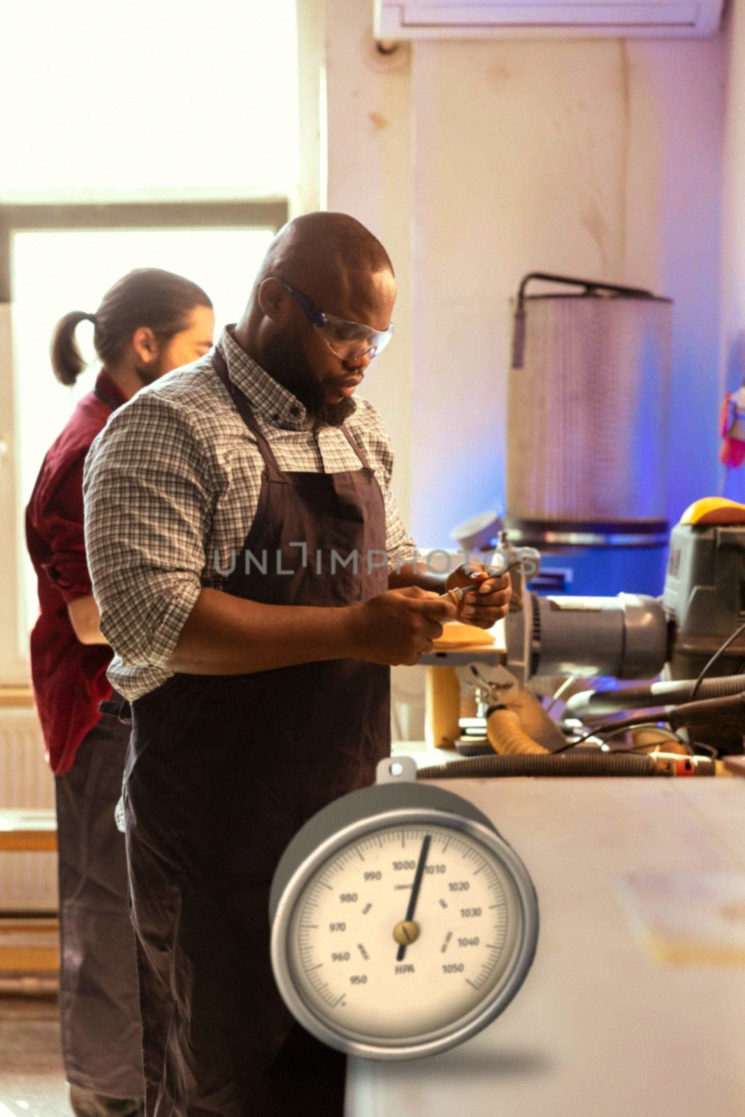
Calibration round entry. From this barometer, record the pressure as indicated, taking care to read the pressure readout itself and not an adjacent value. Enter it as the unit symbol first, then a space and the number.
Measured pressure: hPa 1005
